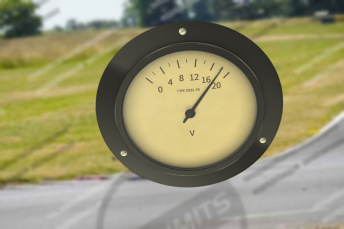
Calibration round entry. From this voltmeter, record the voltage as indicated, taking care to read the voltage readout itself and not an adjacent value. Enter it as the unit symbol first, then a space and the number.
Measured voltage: V 18
